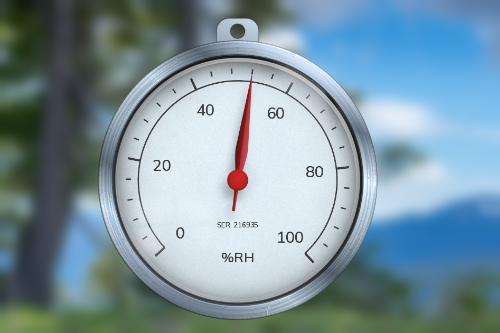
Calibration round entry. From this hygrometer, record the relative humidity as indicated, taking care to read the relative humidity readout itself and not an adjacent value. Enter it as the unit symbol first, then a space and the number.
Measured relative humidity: % 52
